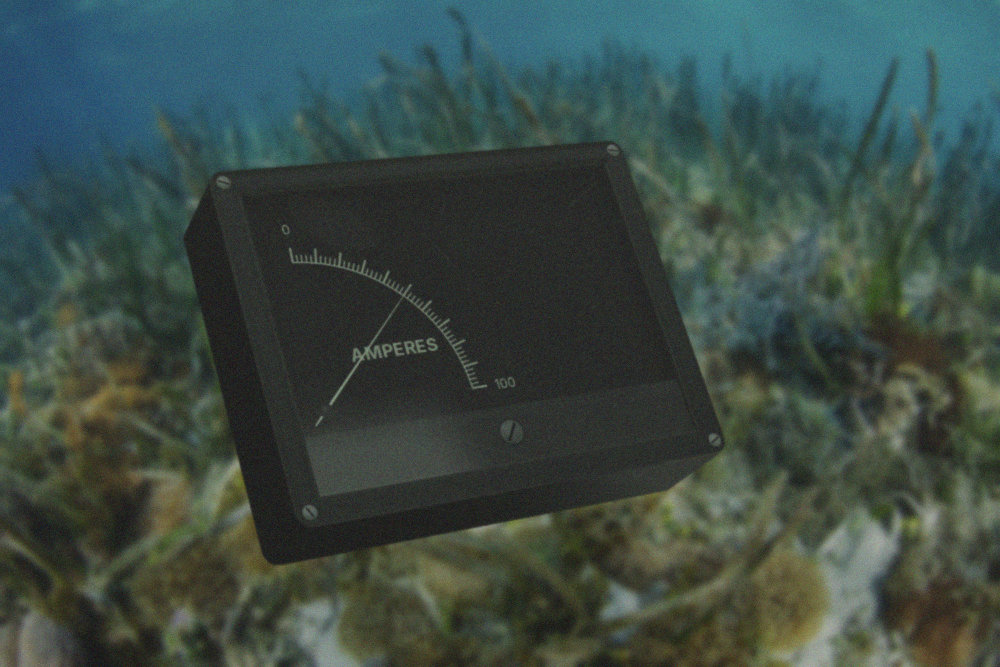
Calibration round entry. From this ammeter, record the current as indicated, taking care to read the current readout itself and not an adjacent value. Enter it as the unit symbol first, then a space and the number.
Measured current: A 50
